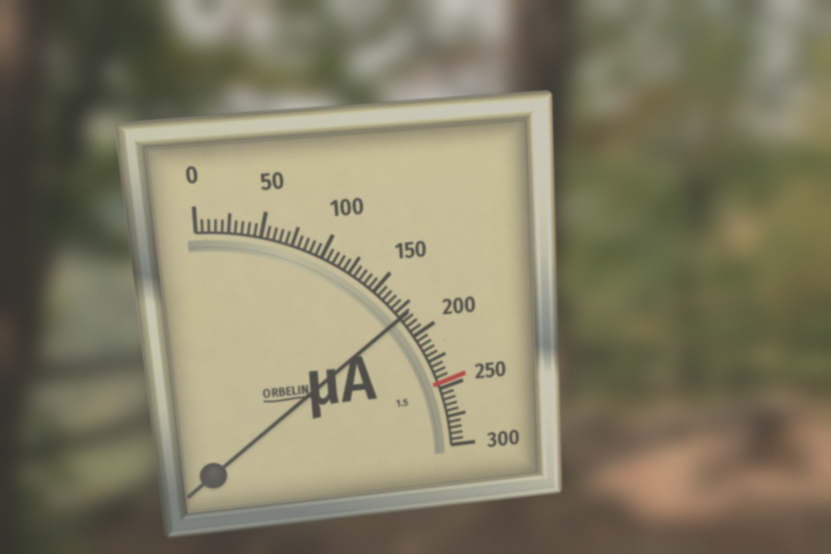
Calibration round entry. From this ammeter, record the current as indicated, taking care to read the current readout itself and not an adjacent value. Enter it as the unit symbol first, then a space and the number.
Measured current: µA 180
